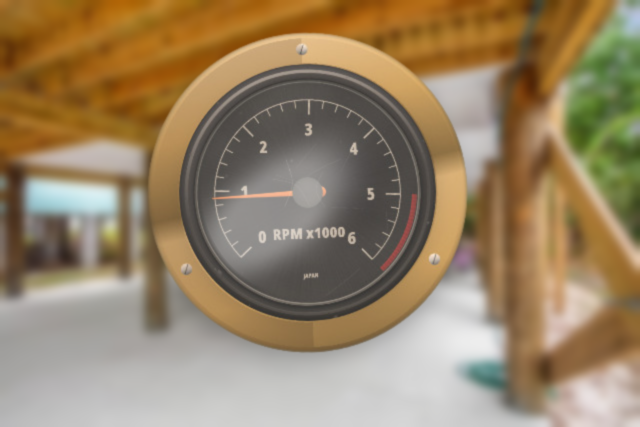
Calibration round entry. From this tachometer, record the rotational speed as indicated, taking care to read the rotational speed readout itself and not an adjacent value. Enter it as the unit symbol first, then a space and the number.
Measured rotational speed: rpm 900
